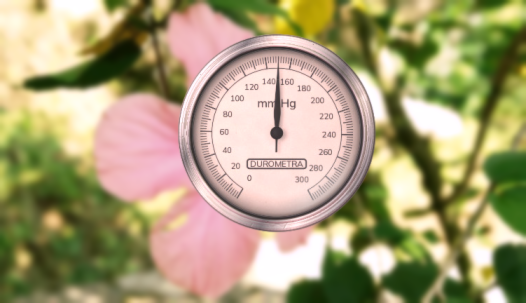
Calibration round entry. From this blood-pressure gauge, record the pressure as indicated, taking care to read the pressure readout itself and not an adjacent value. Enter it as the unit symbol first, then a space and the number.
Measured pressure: mmHg 150
